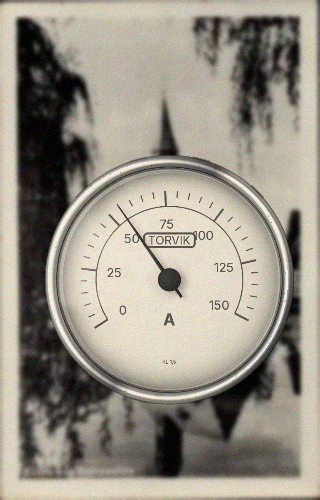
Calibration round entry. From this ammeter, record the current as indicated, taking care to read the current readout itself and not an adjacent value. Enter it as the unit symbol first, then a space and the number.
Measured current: A 55
